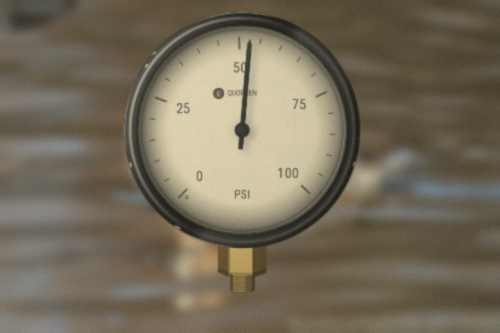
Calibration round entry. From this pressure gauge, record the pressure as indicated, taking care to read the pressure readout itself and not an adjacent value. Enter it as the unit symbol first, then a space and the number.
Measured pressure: psi 52.5
